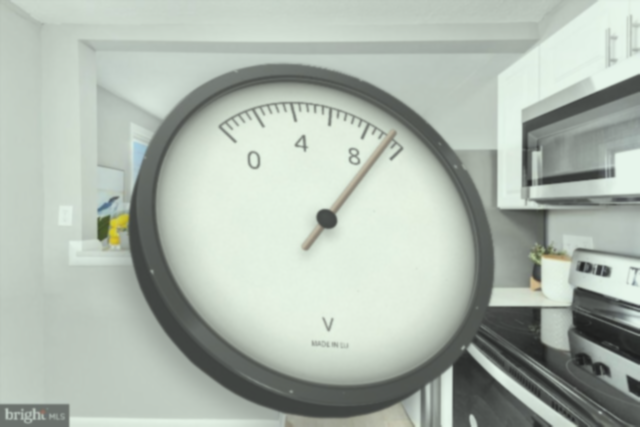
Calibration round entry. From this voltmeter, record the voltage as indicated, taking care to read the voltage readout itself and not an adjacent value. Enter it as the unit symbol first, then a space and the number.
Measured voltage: V 9.2
